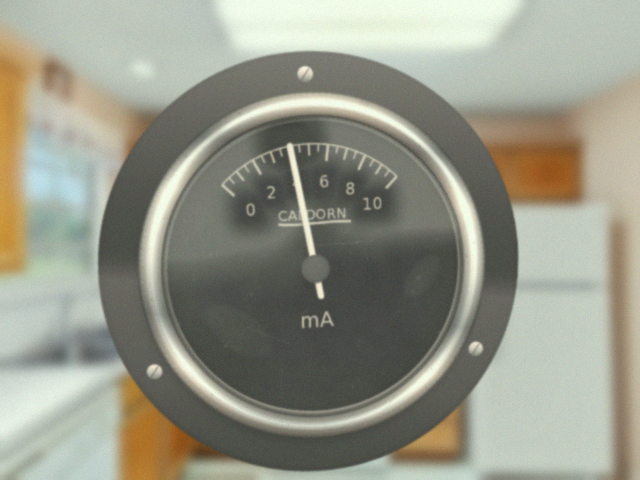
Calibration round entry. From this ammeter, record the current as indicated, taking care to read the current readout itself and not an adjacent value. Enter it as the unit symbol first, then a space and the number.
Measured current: mA 4
